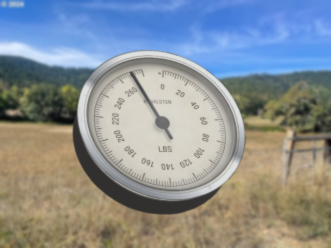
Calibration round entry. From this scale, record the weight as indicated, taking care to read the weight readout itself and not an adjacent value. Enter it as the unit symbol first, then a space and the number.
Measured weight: lb 270
